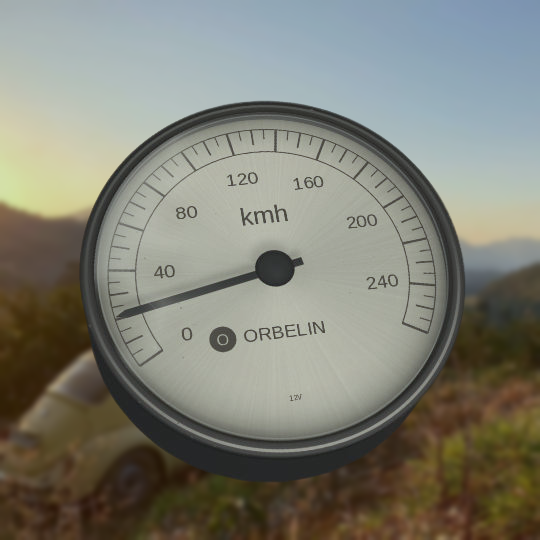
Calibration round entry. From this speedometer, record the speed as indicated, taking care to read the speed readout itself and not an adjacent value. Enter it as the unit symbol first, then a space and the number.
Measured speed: km/h 20
